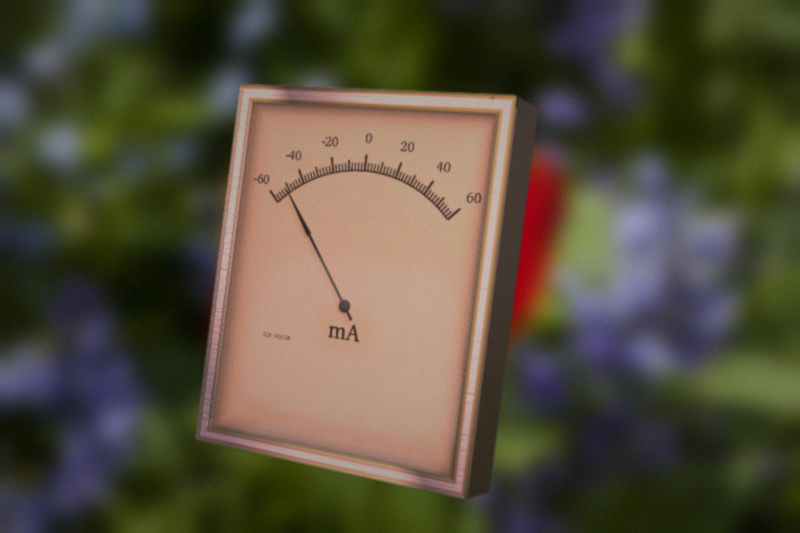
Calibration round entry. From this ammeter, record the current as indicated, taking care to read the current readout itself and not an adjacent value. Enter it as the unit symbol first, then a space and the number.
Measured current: mA -50
